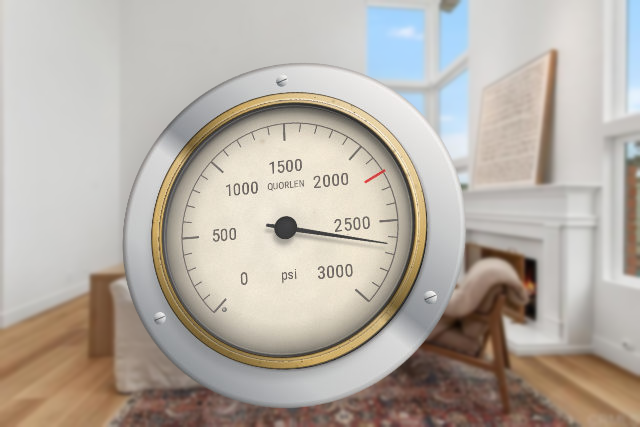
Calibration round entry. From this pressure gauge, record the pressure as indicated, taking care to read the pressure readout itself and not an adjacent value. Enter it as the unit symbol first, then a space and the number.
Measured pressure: psi 2650
